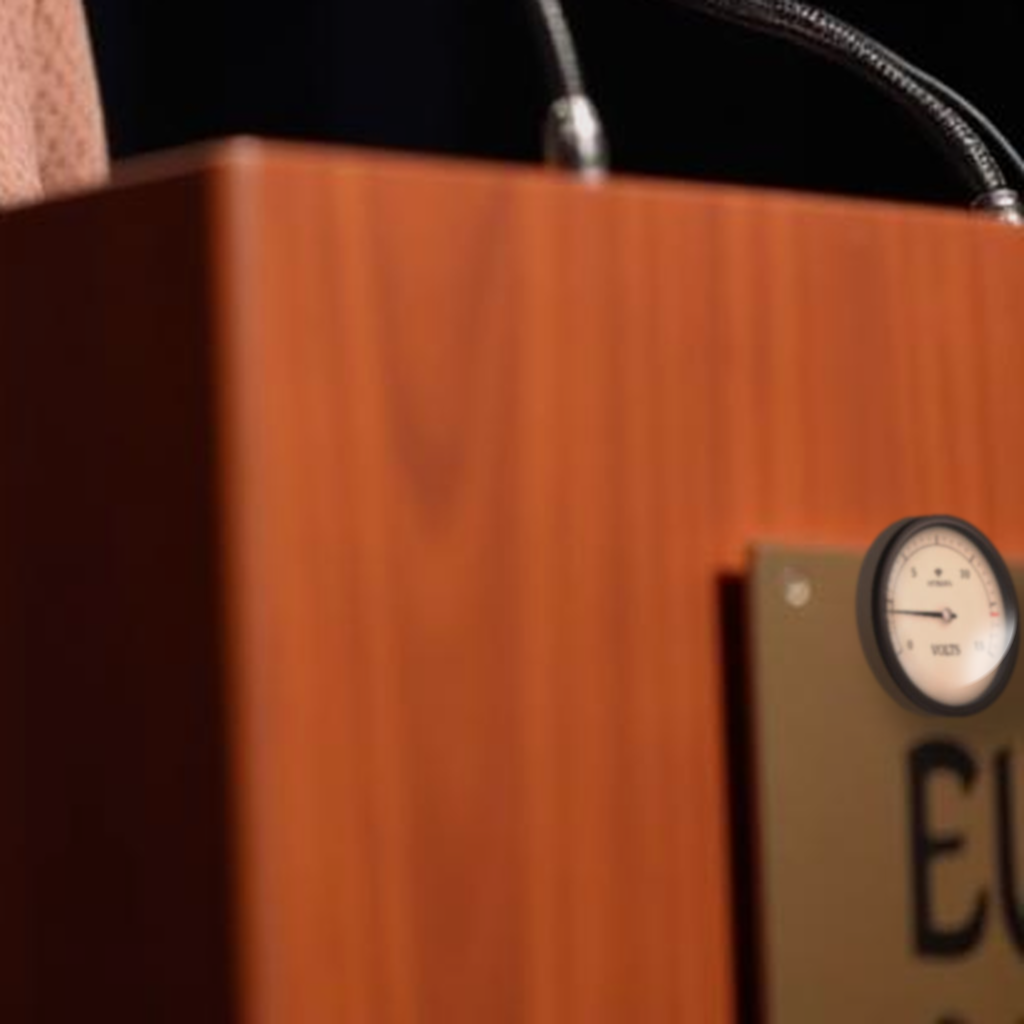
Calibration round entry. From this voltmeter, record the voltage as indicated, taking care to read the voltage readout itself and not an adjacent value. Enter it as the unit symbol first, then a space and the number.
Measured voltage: V 2
